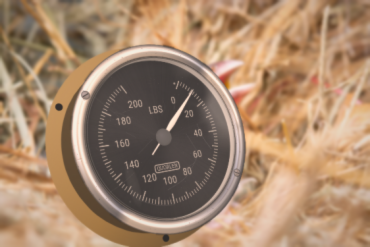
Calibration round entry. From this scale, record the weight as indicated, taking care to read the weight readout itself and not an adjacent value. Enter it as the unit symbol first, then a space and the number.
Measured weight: lb 10
